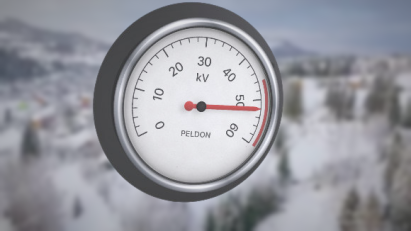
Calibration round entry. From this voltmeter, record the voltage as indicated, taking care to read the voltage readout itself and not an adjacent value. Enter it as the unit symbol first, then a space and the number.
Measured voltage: kV 52
